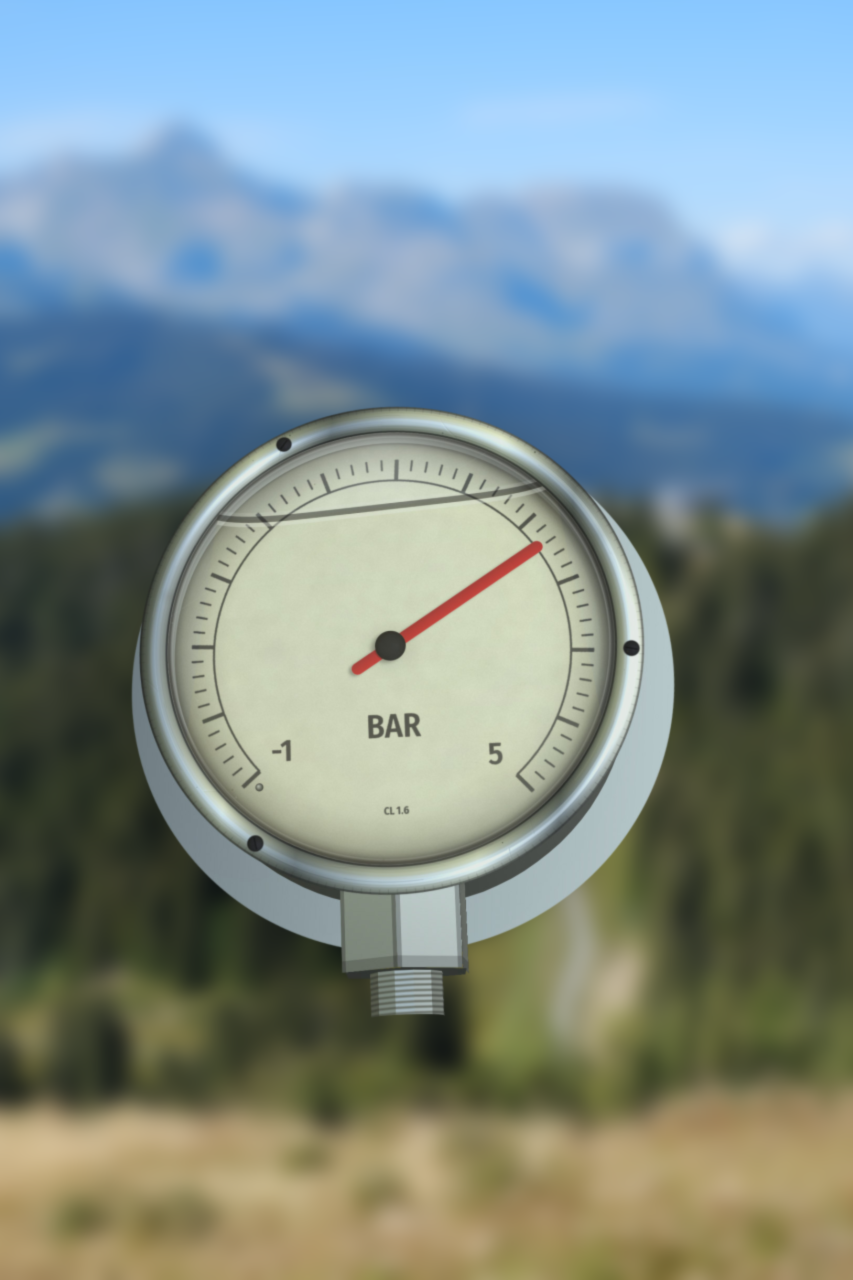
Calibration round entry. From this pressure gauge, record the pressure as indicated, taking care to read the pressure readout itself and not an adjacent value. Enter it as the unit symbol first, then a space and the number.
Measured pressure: bar 3.2
